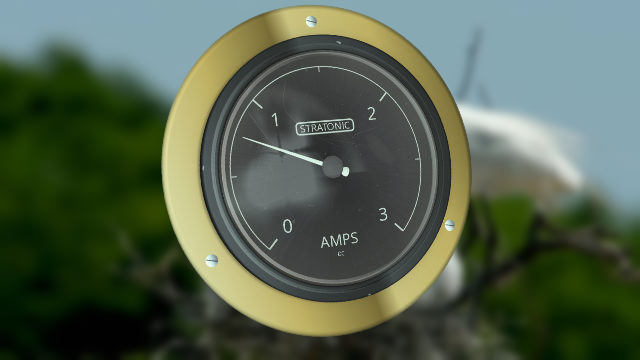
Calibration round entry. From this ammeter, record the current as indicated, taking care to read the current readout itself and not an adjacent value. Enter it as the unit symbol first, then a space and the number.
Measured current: A 0.75
